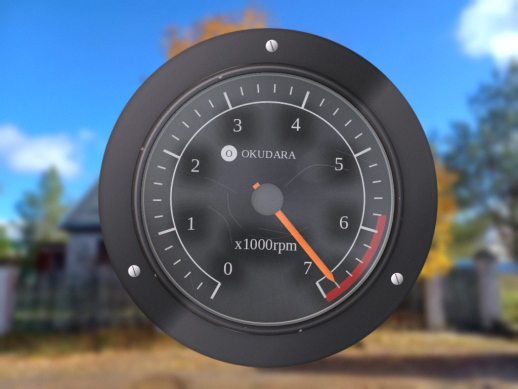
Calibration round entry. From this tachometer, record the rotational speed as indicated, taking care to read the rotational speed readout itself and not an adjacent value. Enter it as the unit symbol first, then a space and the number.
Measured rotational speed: rpm 6800
